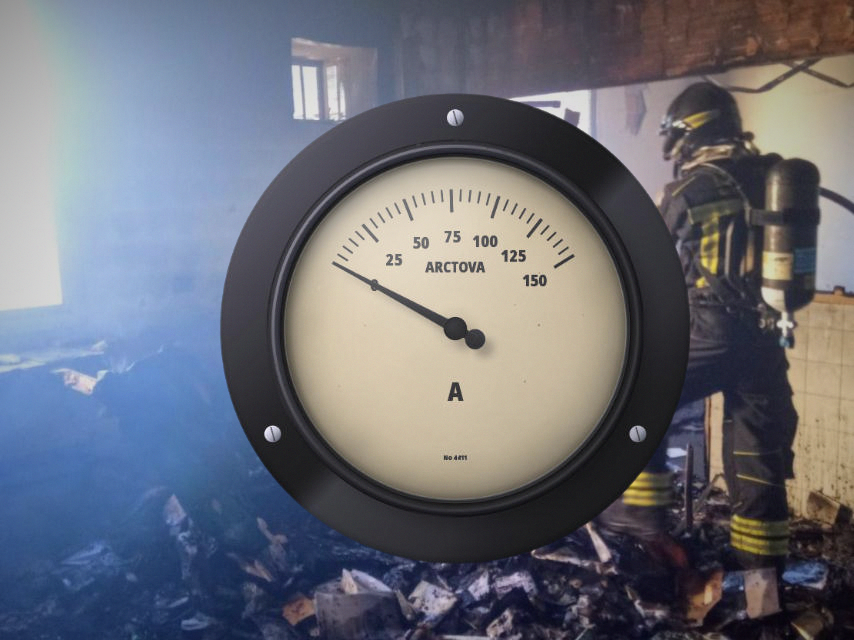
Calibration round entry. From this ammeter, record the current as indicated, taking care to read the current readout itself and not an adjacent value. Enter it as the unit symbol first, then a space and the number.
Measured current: A 0
